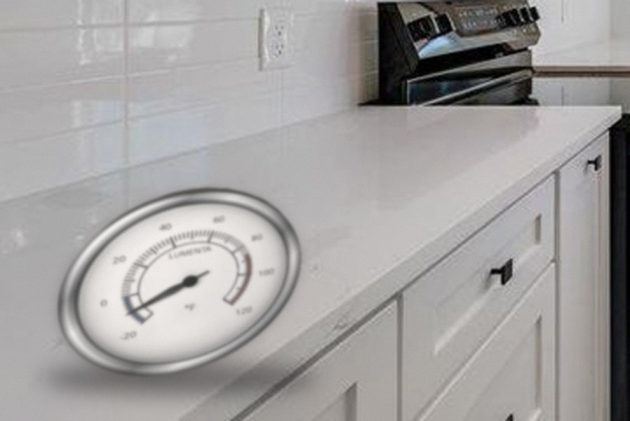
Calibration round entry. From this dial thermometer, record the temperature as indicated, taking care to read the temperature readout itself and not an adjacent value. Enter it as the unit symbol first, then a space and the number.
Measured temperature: °F -10
